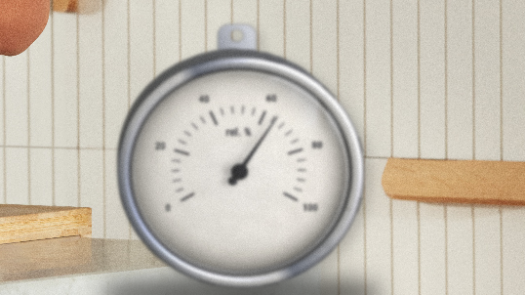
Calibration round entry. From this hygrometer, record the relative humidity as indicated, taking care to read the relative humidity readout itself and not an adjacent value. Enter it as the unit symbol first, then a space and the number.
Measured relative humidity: % 64
